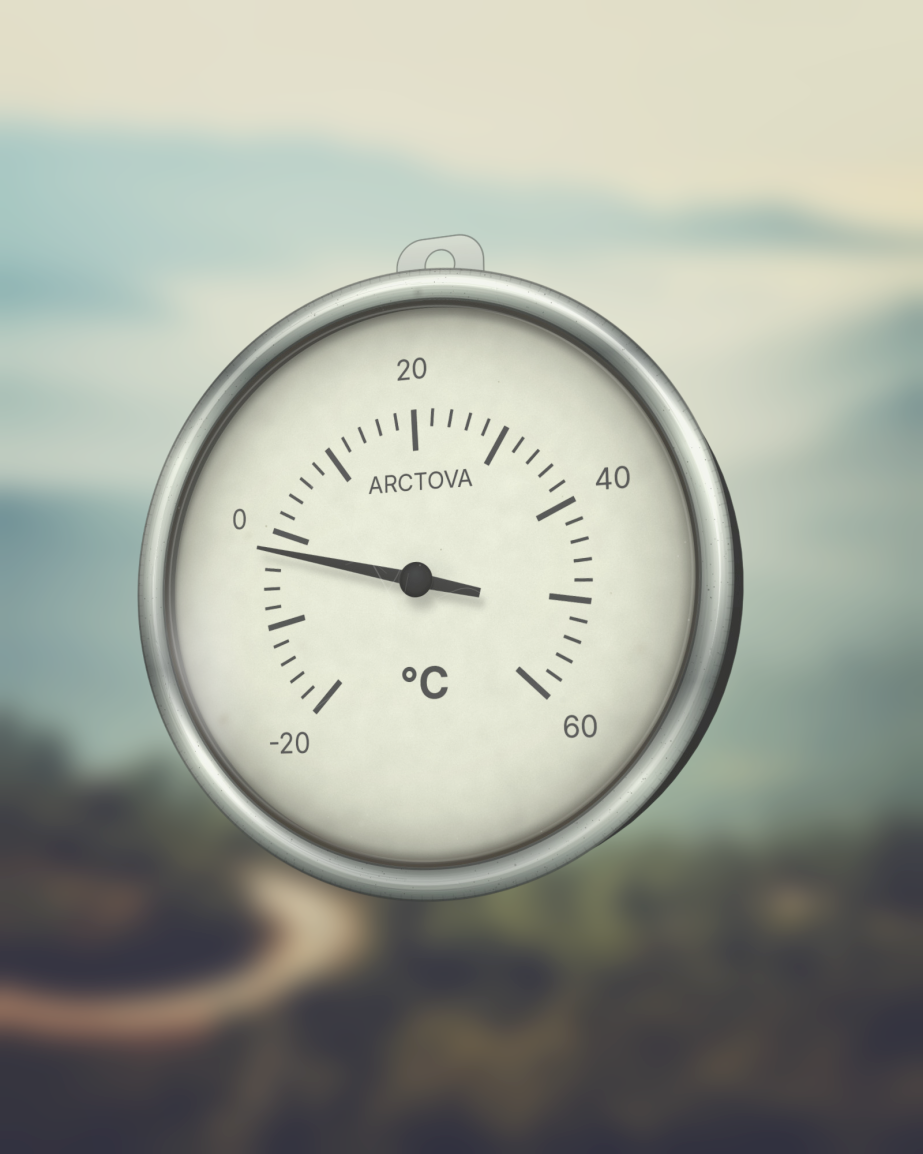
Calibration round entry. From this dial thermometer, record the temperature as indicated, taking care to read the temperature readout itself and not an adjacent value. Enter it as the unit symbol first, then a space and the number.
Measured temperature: °C -2
